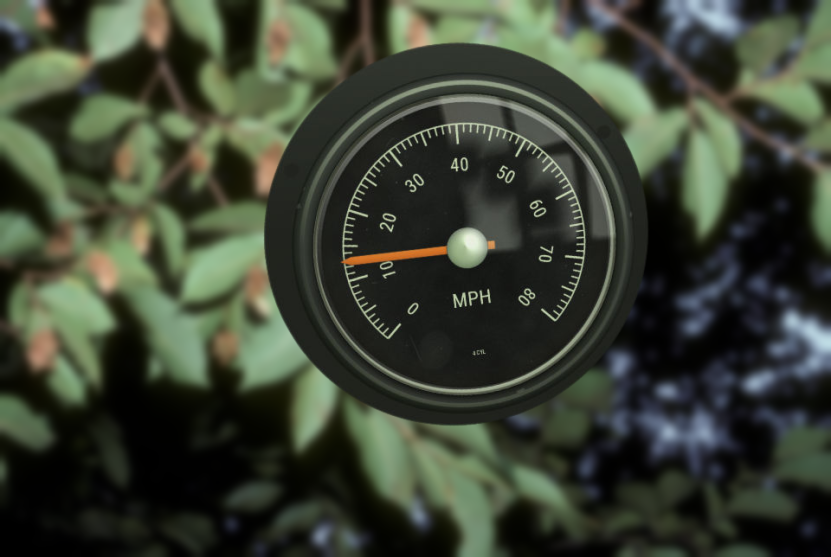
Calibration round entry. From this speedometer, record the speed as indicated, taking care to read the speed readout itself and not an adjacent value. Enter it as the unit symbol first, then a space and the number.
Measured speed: mph 13
